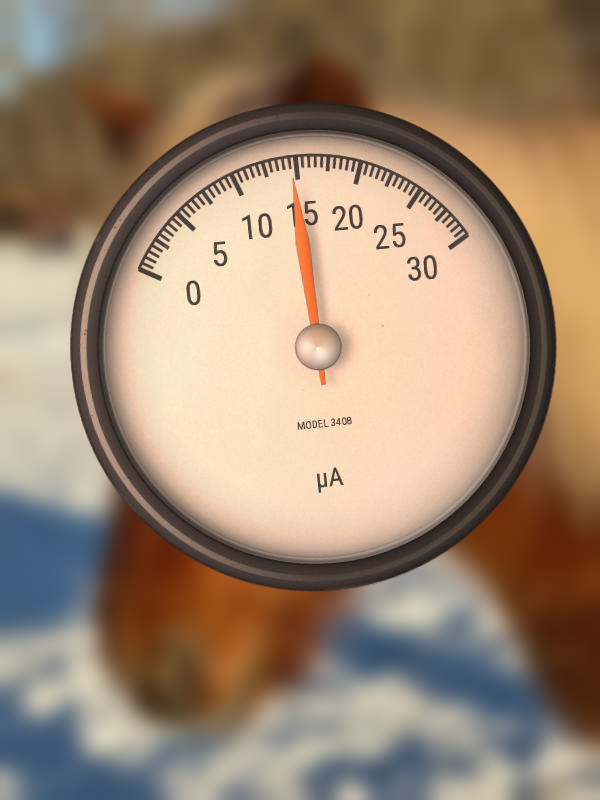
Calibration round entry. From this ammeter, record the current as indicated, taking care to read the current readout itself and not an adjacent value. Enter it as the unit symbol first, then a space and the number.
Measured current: µA 14.5
